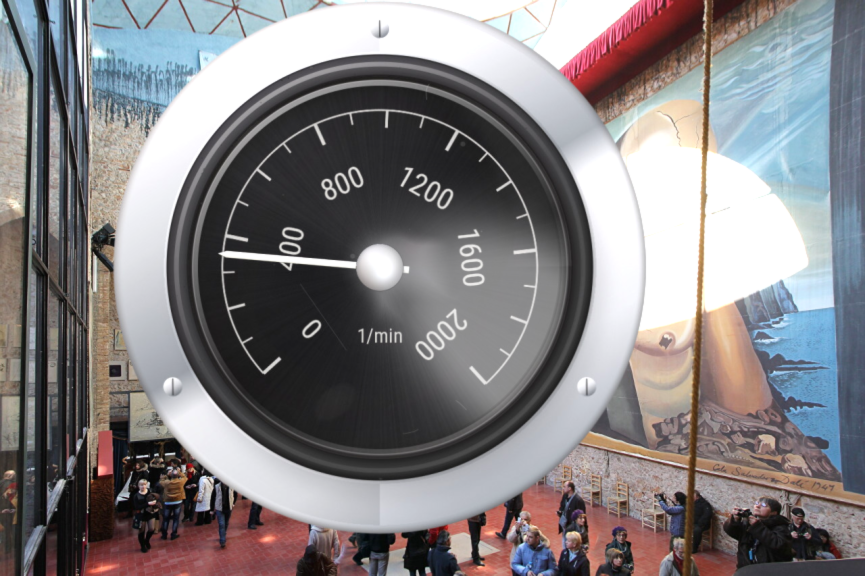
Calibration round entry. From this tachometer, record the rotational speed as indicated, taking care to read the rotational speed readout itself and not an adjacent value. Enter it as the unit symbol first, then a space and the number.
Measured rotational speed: rpm 350
